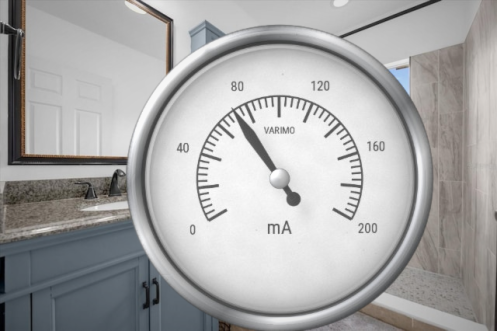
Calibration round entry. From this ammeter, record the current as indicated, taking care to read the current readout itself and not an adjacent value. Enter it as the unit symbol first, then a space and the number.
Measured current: mA 72
